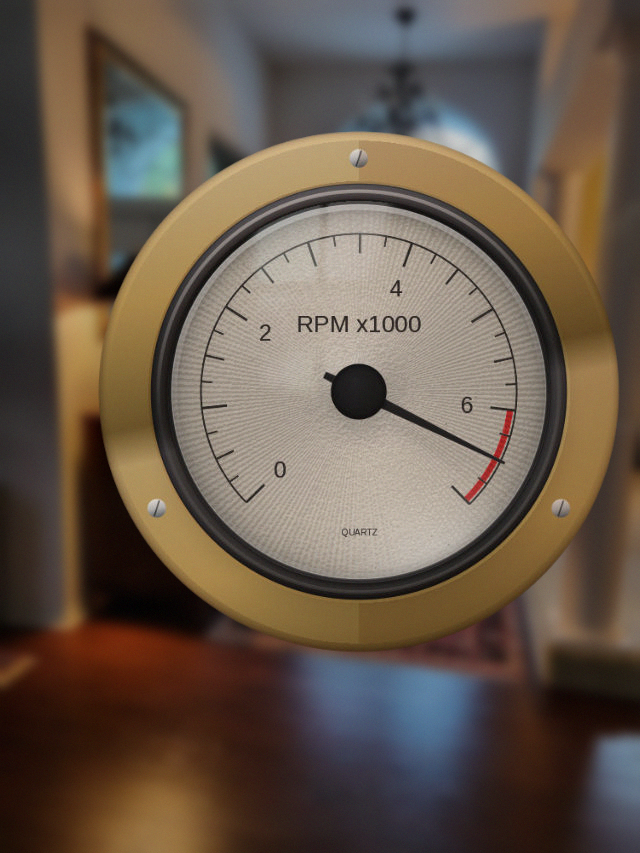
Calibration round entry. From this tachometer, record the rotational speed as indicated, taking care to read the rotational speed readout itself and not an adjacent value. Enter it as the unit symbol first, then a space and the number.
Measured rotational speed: rpm 6500
